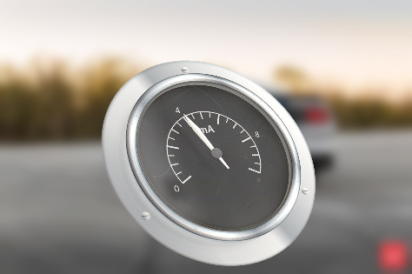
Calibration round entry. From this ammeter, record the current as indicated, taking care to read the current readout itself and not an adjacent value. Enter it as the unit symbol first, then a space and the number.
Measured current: mA 4
